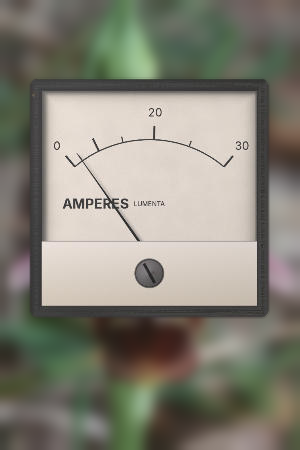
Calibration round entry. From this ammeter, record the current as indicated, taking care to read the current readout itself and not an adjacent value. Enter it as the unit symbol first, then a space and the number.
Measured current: A 5
